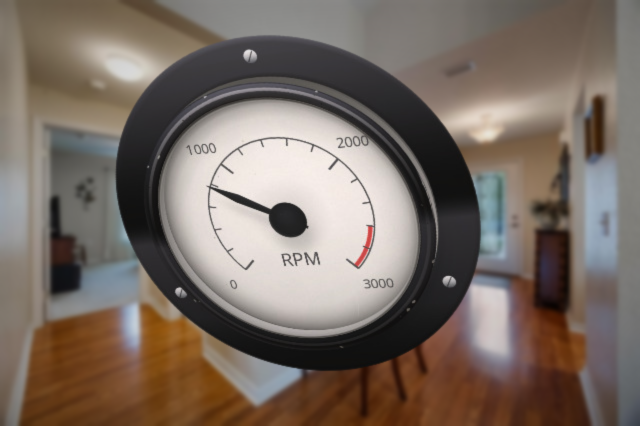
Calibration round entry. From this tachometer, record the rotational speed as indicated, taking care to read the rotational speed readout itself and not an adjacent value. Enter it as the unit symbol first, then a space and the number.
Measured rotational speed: rpm 800
